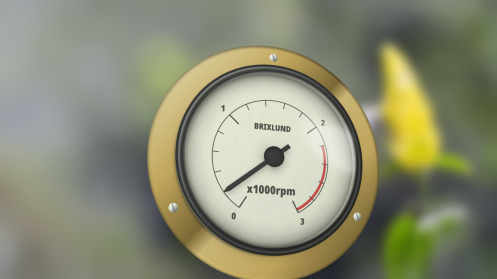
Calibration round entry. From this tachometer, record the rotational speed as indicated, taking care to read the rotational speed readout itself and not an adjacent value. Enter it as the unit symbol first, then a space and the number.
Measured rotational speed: rpm 200
